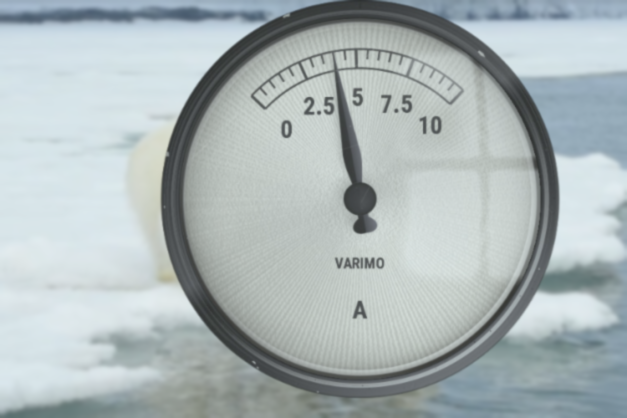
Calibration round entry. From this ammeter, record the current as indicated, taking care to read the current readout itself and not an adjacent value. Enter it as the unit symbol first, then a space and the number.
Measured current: A 4
